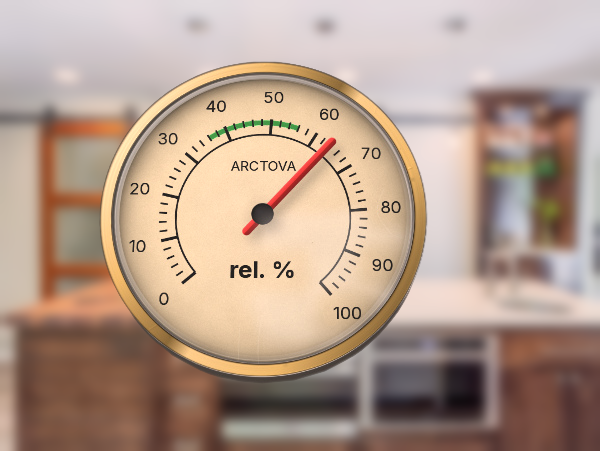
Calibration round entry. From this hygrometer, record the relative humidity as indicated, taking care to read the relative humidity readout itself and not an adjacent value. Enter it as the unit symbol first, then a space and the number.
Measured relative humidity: % 64
